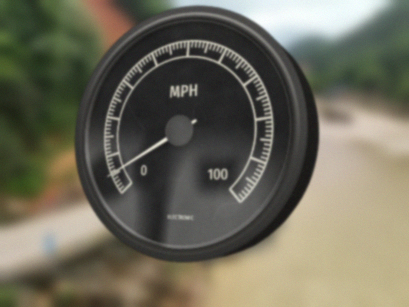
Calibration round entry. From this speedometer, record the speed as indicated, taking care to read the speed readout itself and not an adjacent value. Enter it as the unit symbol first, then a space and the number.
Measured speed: mph 5
